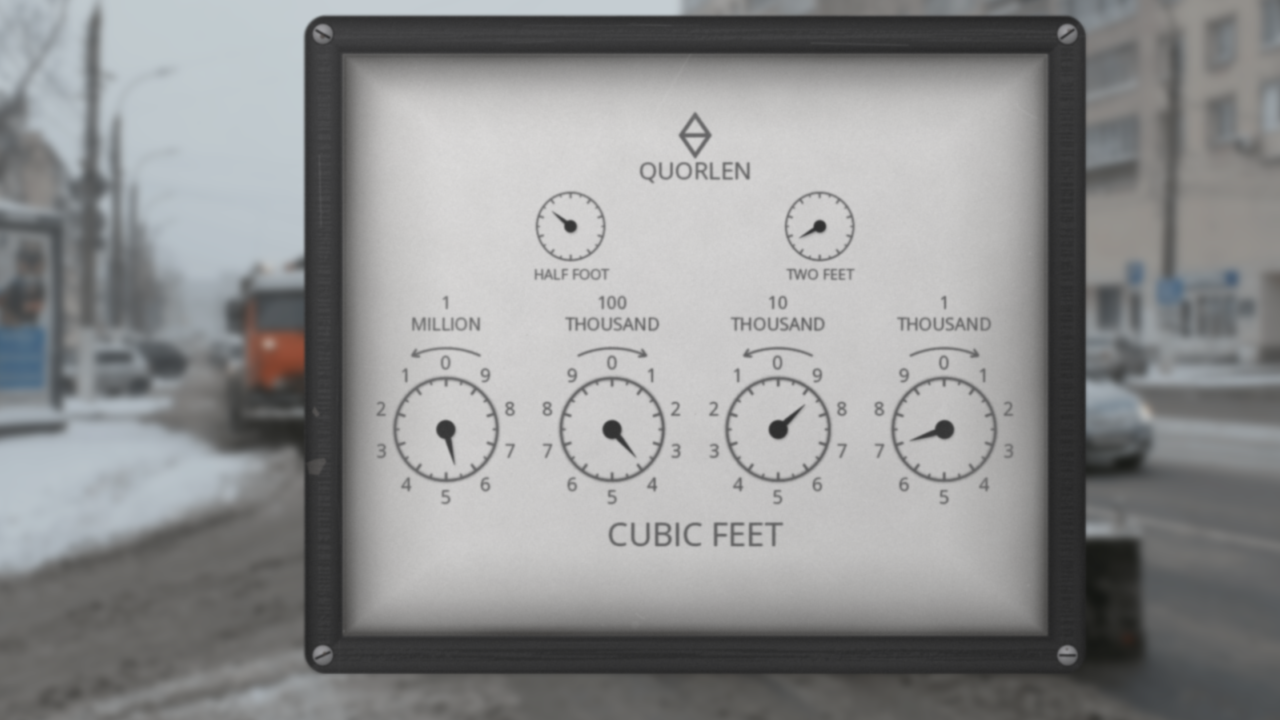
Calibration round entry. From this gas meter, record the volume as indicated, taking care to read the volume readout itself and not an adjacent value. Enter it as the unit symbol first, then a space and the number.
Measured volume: ft³ 538700
